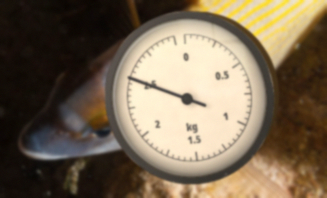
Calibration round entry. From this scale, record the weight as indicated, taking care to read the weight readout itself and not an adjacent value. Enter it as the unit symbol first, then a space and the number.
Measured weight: kg 2.5
